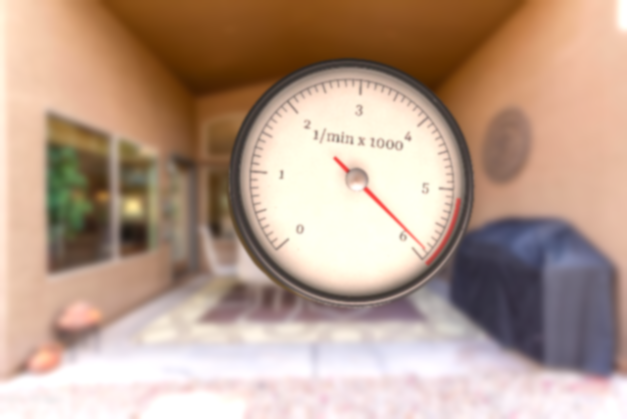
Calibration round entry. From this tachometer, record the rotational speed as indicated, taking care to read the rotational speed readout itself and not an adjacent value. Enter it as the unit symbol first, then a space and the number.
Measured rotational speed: rpm 5900
